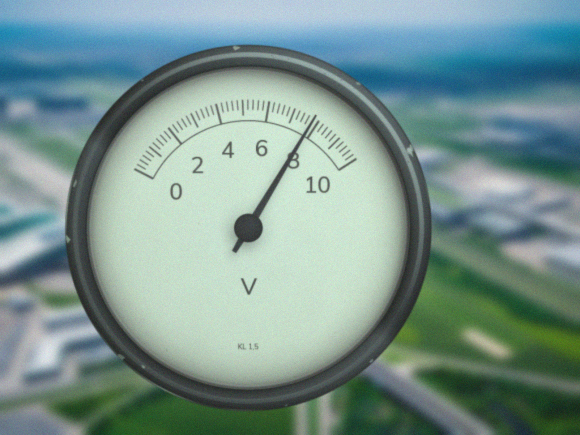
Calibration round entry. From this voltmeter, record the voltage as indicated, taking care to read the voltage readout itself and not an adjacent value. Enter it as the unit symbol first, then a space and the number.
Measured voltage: V 7.8
